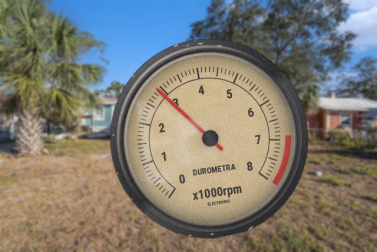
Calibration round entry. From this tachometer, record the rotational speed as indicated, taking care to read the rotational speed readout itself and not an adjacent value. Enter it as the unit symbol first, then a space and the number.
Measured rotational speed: rpm 2900
